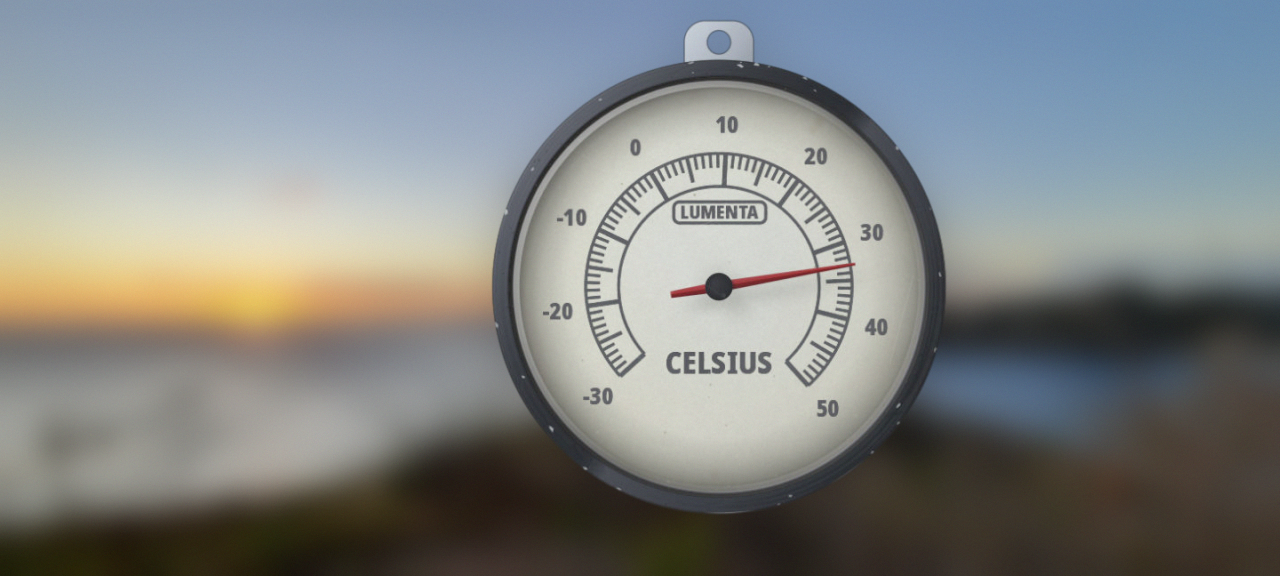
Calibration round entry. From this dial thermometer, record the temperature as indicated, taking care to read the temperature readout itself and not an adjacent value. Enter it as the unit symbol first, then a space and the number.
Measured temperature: °C 33
